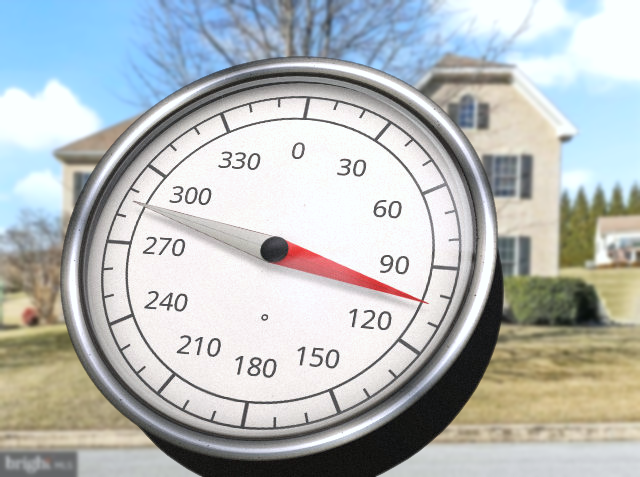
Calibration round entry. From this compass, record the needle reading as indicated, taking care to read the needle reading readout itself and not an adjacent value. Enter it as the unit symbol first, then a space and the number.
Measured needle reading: ° 105
